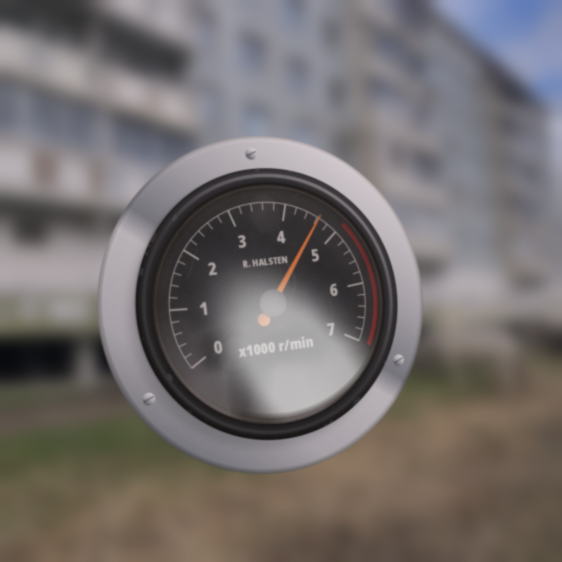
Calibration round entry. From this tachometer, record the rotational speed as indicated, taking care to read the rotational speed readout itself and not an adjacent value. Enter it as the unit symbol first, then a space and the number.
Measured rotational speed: rpm 4600
